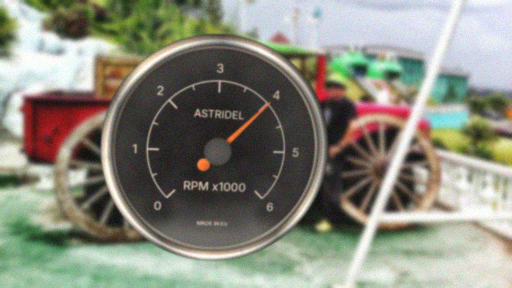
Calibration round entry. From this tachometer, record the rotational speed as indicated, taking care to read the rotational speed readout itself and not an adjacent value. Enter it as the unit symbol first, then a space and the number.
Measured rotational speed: rpm 4000
